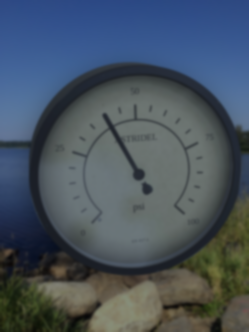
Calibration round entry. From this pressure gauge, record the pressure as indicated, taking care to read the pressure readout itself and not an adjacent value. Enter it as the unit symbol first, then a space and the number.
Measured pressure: psi 40
